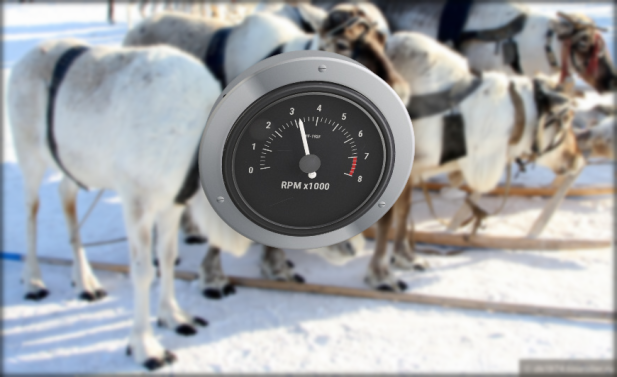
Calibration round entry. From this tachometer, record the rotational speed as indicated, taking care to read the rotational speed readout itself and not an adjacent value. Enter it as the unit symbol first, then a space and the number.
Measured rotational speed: rpm 3200
